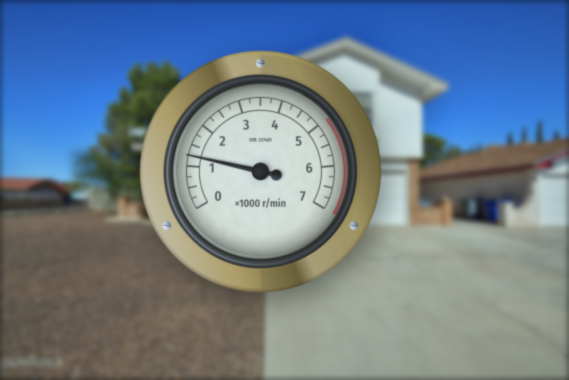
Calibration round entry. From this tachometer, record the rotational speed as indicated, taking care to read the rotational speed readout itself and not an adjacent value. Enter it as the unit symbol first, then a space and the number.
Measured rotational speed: rpm 1250
